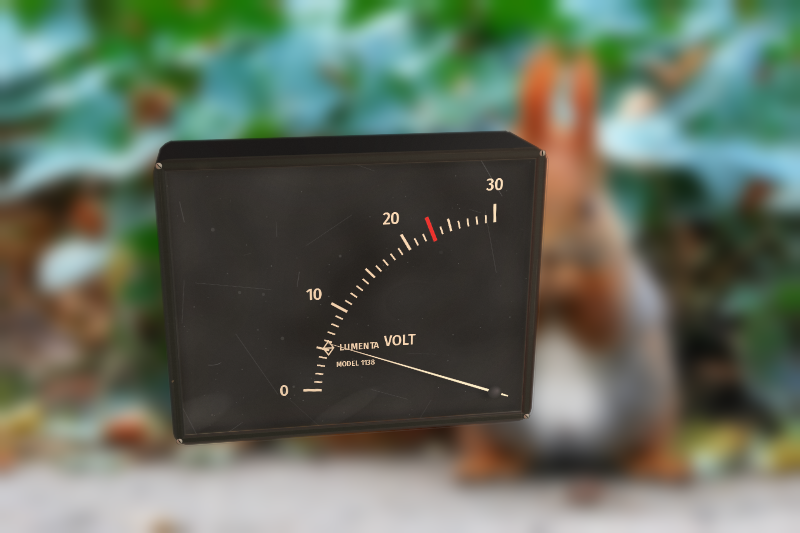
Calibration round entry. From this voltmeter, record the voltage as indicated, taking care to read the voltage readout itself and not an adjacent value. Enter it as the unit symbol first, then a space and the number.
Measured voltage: V 6
